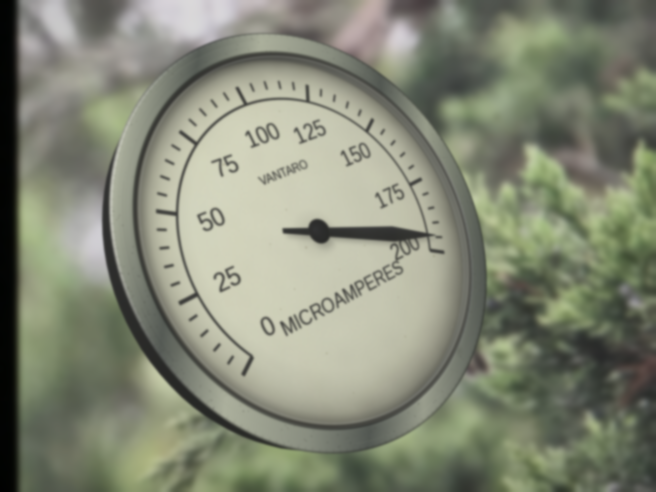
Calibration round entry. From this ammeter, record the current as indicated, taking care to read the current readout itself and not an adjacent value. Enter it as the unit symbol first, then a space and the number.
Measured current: µA 195
